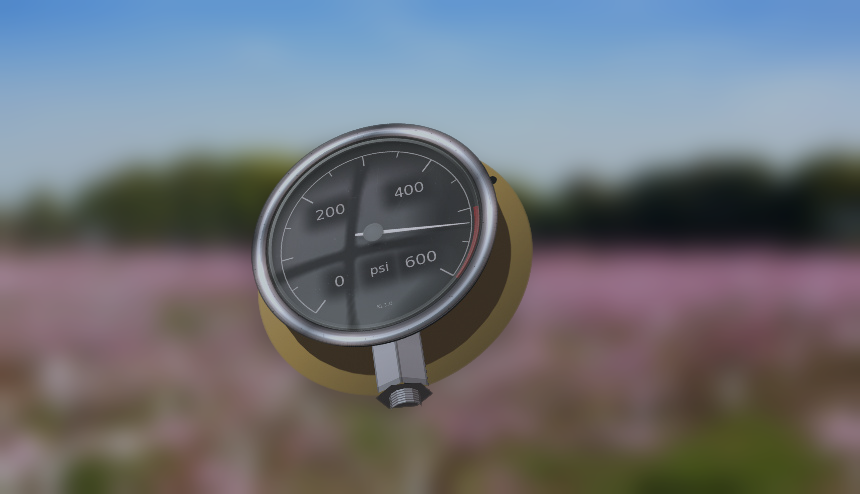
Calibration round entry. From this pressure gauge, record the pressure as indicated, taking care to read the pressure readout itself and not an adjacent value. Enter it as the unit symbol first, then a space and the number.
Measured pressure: psi 525
